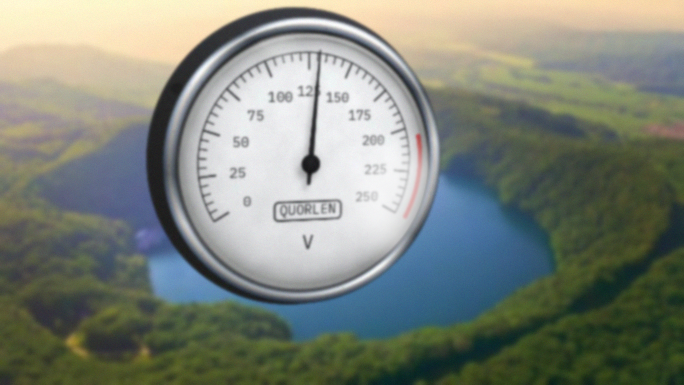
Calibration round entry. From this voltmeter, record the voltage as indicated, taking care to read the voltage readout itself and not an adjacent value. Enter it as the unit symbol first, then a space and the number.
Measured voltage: V 130
